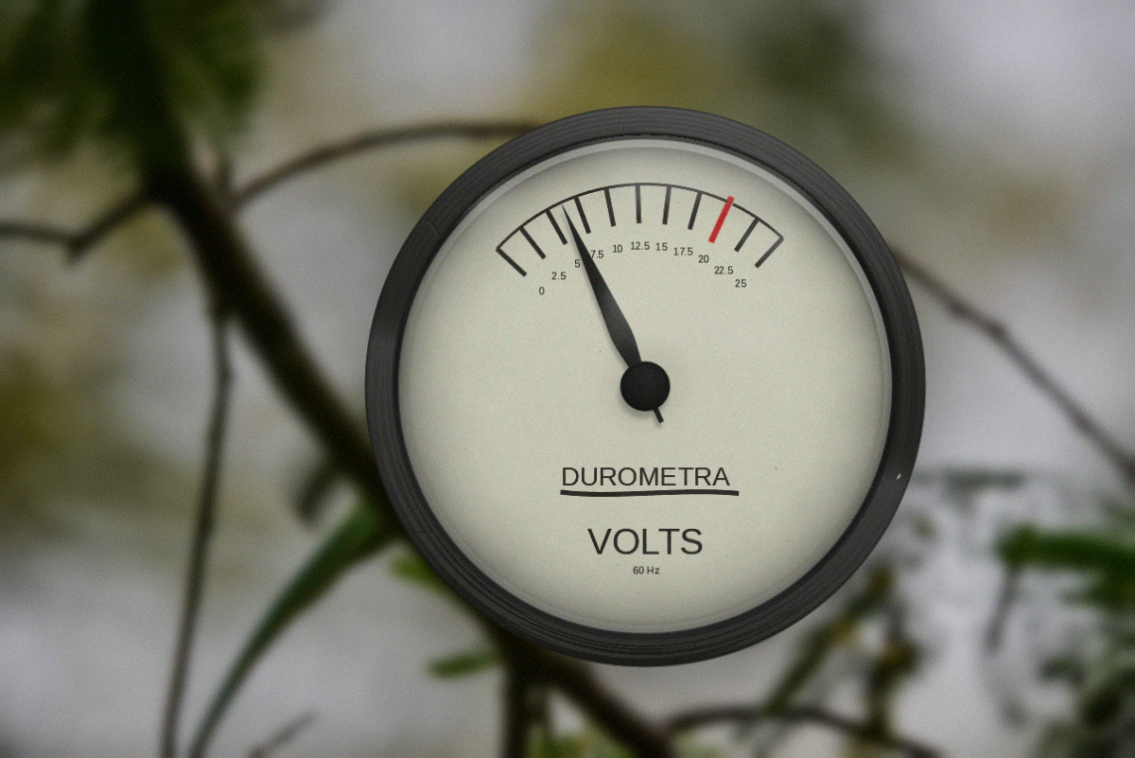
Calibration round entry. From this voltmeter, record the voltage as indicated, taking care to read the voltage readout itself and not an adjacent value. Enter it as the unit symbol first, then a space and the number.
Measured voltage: V 6.25
